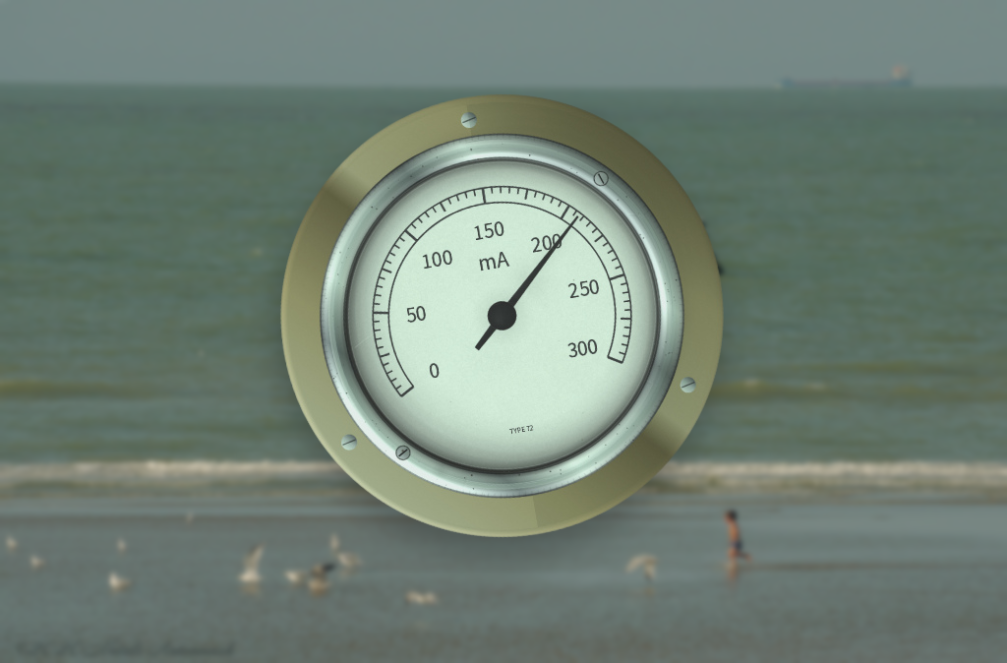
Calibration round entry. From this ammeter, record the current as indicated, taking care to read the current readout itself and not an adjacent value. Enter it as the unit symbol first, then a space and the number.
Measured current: mA 207.5
